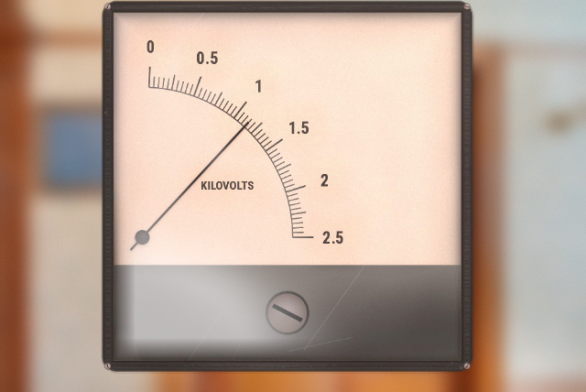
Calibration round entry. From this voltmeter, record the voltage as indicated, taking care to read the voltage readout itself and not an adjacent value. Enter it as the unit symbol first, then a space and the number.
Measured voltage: kV 1.15
